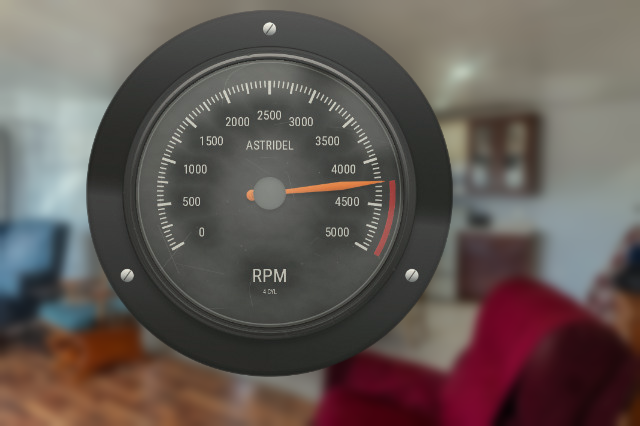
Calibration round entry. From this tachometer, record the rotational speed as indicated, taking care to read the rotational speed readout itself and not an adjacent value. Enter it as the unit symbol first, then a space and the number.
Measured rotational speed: rpm 4250
